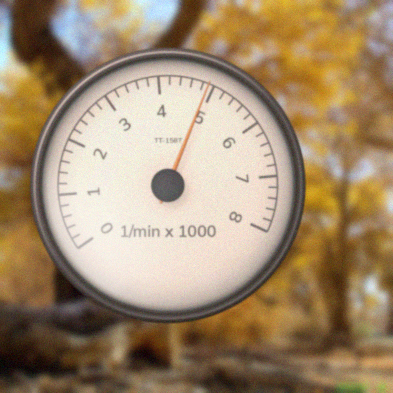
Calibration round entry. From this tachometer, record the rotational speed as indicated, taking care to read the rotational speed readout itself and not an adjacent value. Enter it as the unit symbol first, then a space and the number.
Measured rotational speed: rpm 4900
